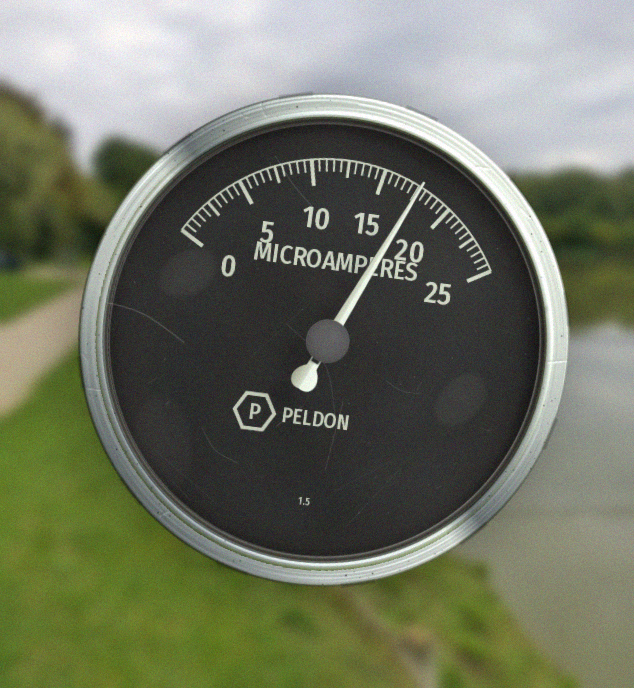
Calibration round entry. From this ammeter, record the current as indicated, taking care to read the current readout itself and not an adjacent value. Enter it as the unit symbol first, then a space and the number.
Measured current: µA 17.5
